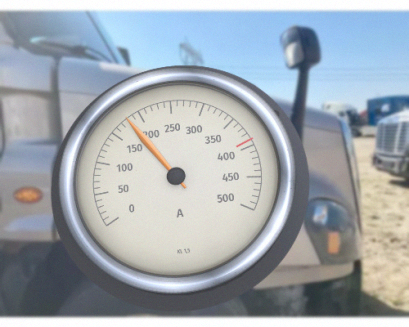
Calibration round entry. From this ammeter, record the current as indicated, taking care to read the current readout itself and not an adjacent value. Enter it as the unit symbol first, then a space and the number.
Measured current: A 180
